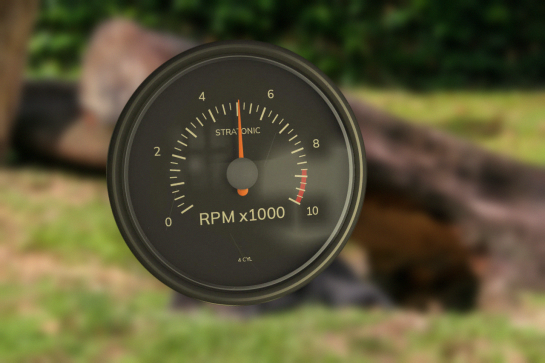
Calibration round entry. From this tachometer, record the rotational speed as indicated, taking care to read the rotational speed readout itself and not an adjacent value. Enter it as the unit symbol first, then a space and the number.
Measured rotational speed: rpm 5000
